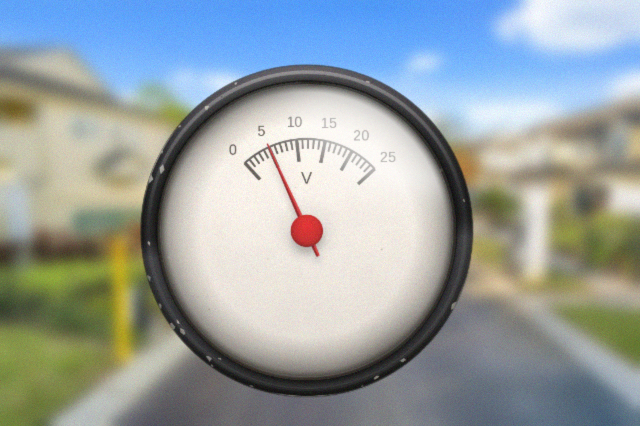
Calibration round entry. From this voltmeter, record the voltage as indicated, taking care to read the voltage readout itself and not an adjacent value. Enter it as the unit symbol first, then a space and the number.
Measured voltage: V 5
